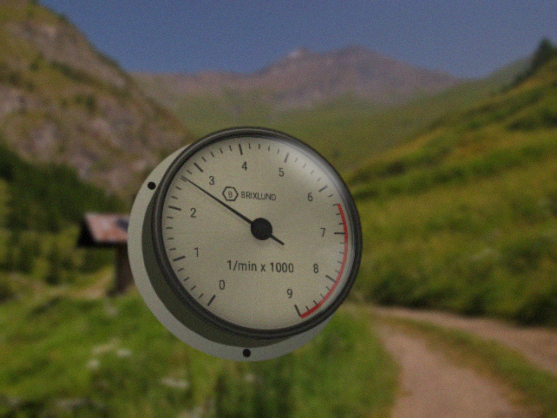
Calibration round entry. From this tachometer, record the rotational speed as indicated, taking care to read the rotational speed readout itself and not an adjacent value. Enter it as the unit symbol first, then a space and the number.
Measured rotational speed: rpm 2600
